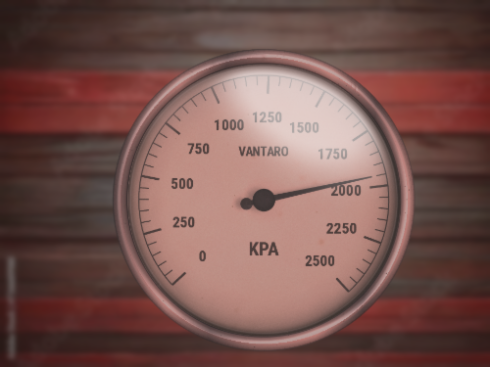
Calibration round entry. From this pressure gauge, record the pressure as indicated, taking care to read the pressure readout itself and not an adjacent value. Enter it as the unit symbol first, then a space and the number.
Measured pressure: kPa 1950
